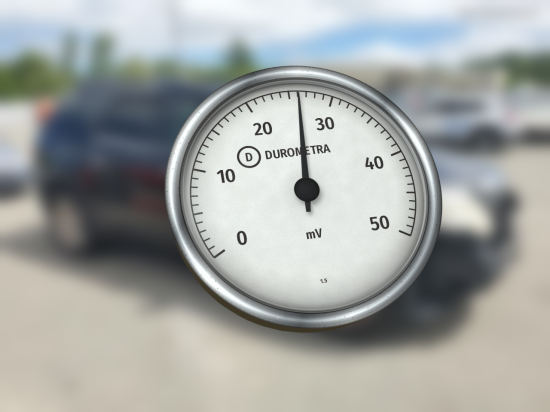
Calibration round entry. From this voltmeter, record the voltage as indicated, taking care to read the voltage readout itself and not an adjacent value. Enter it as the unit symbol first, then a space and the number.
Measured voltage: mV 26
